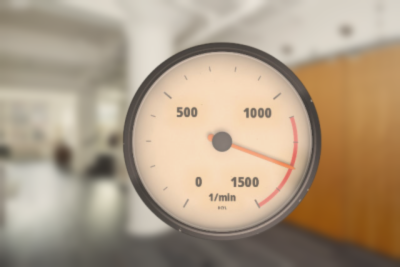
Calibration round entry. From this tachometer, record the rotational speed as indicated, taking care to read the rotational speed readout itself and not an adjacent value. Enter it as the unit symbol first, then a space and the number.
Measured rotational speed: rpm 1300
